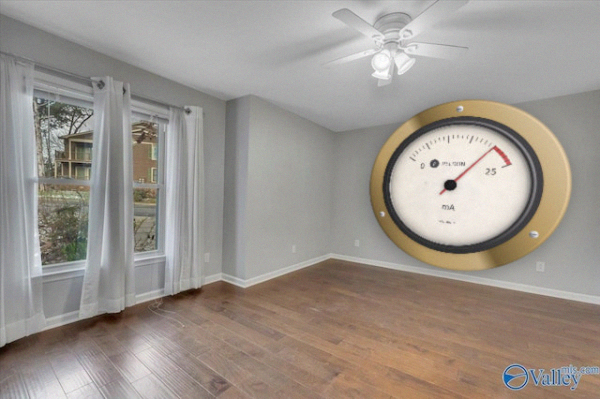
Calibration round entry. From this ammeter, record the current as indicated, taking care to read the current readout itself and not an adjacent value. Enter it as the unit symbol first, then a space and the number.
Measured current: mA 20
